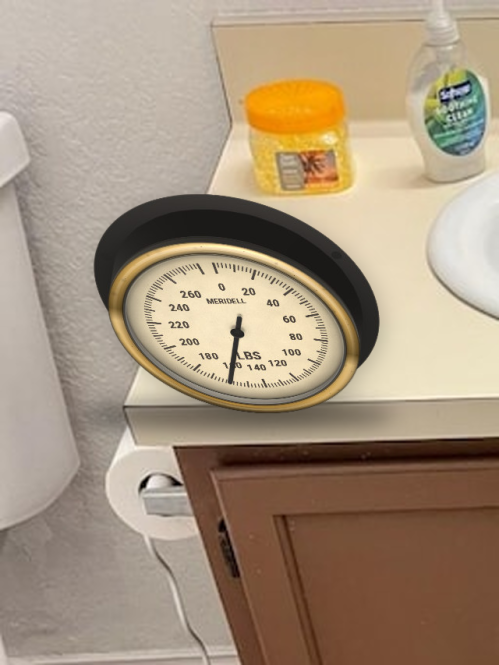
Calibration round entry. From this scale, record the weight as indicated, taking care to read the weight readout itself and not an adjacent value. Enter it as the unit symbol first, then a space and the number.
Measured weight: lb 160
